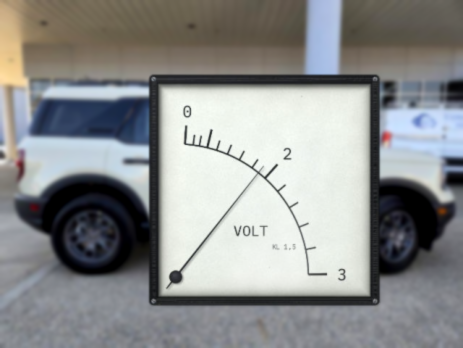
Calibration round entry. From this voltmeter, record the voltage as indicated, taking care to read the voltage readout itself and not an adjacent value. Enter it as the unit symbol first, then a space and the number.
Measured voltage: V 1.9
